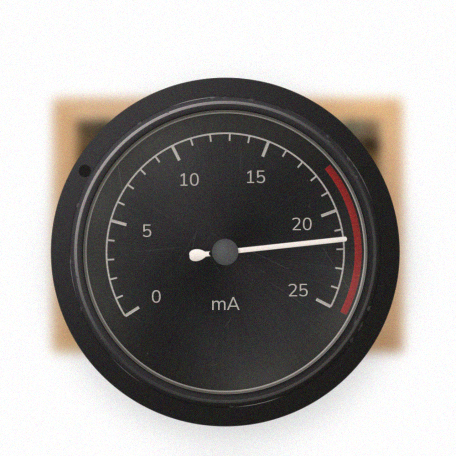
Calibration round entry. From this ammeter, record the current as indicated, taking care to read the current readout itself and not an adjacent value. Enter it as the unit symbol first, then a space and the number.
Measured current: mA 21.5
